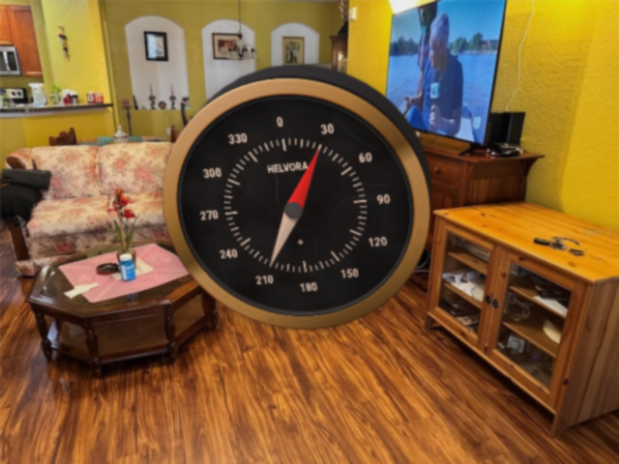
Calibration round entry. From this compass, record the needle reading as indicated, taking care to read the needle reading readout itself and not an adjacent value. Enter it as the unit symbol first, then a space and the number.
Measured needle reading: ° 30
